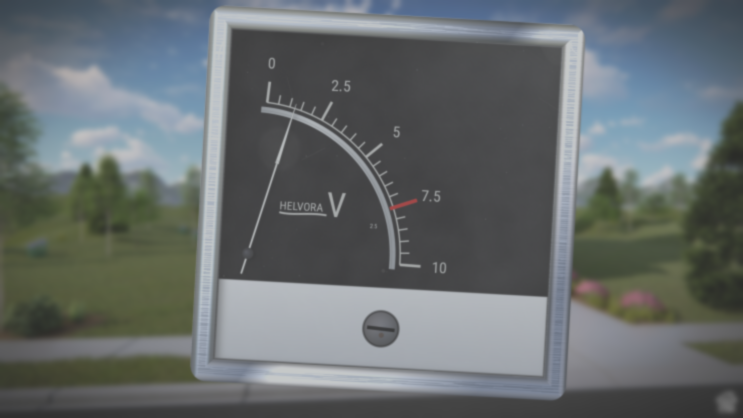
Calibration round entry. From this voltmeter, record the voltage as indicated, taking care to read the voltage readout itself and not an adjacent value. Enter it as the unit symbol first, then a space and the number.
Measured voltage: V 1.25
